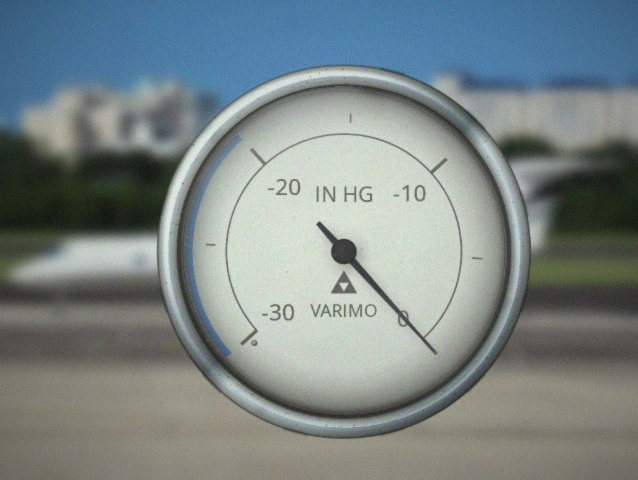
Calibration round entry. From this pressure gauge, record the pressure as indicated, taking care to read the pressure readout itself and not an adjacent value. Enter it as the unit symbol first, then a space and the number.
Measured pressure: inHg 0
